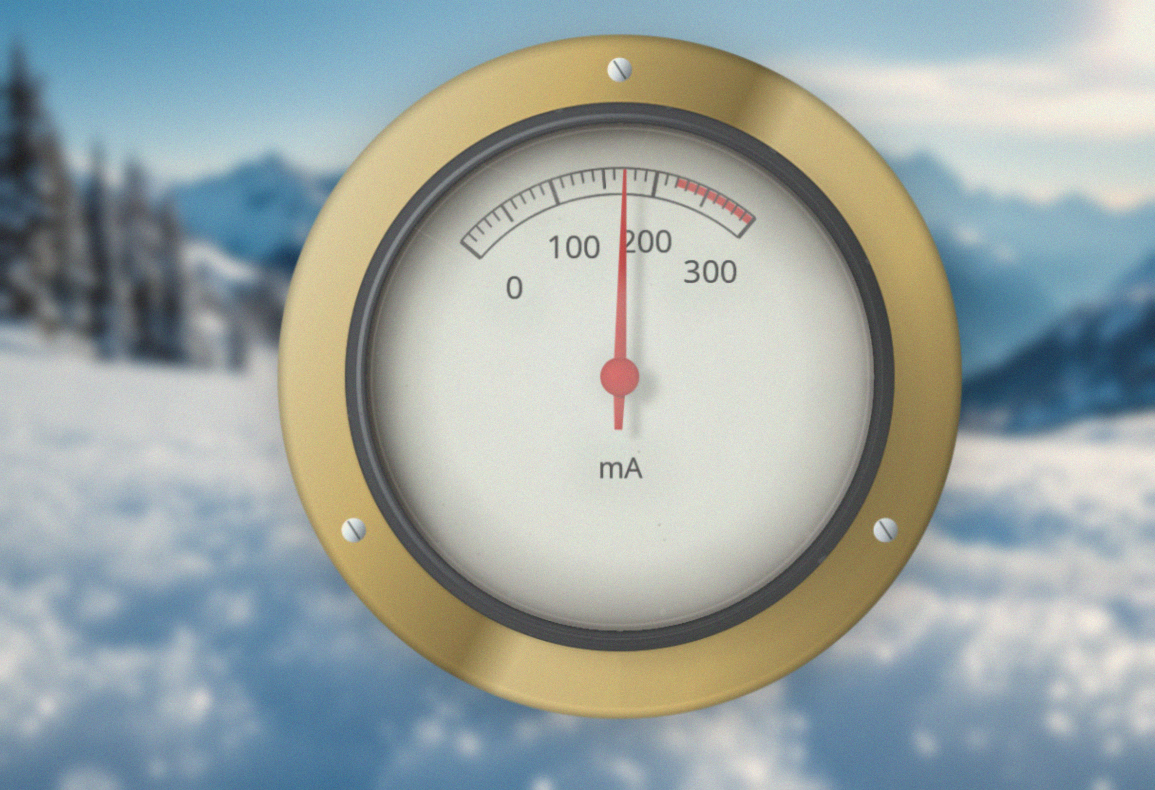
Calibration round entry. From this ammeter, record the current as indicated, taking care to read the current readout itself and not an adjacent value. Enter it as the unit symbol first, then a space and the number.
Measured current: mA 170
